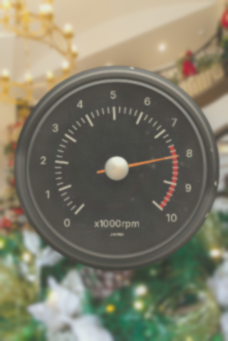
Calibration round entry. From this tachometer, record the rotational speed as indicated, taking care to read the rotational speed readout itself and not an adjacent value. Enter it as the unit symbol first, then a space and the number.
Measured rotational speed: rpm 8000
